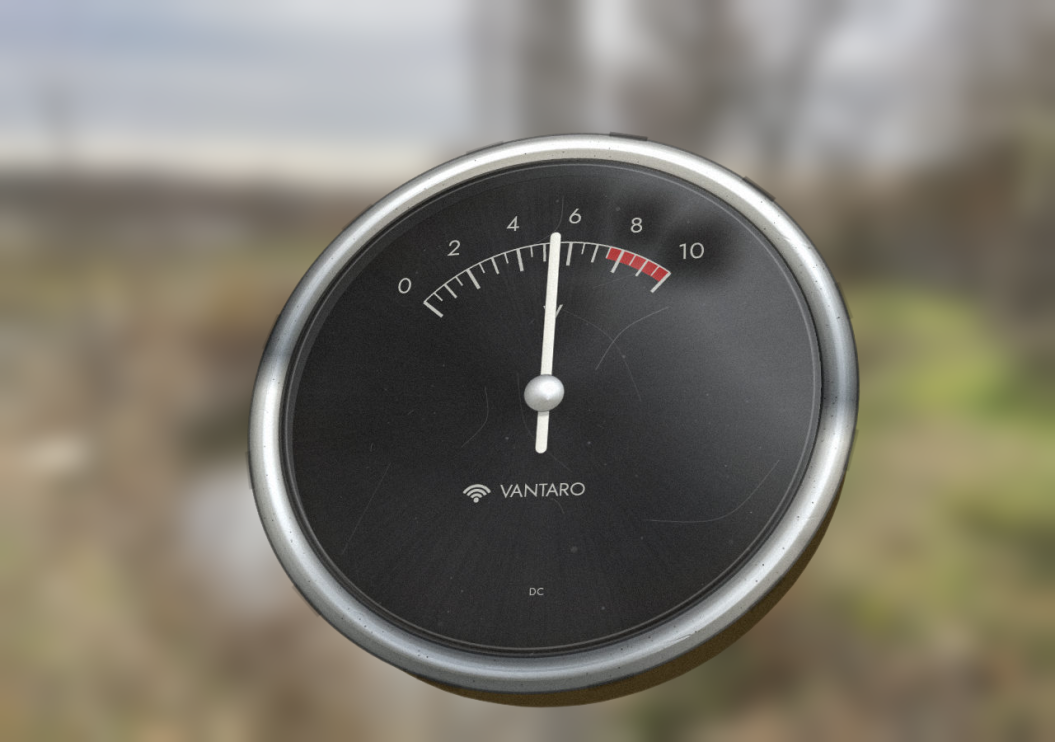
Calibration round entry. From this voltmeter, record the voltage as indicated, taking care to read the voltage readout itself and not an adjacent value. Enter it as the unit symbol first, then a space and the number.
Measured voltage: V 5.5
